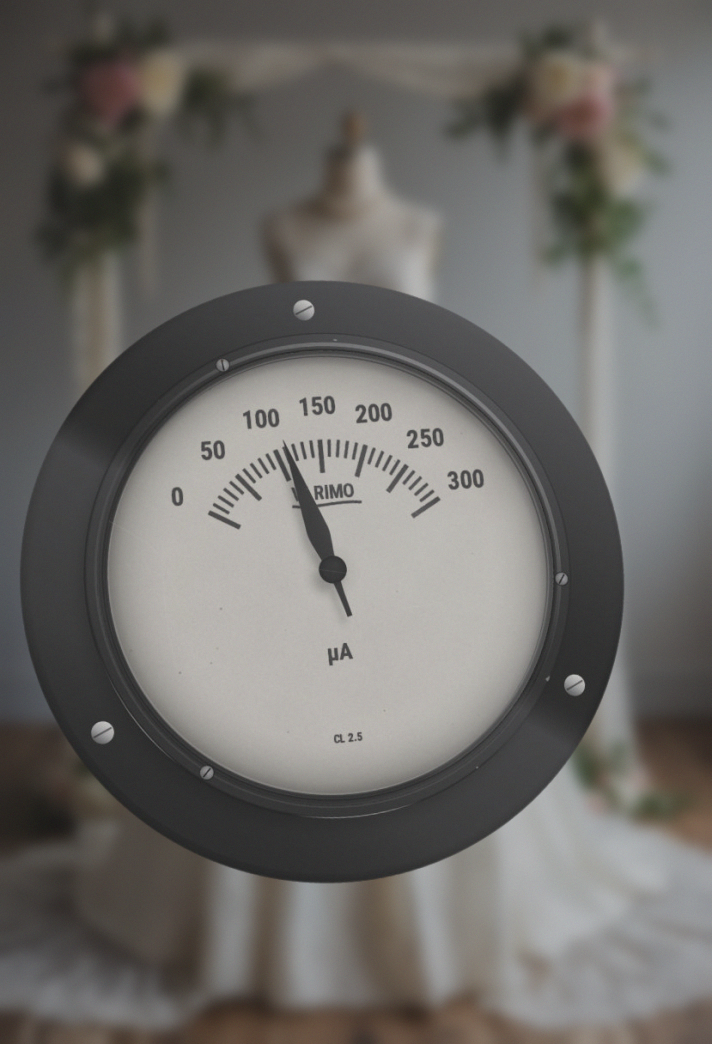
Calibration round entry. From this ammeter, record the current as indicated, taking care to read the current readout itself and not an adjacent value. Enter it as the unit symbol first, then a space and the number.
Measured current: µA 110
